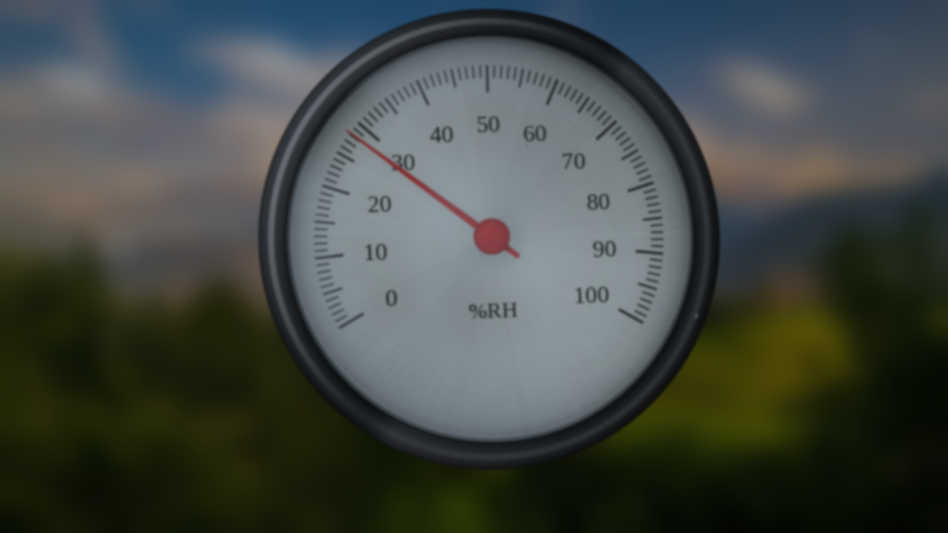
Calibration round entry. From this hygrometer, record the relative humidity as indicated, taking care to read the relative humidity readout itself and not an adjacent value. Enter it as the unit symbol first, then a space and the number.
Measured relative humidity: % 28
